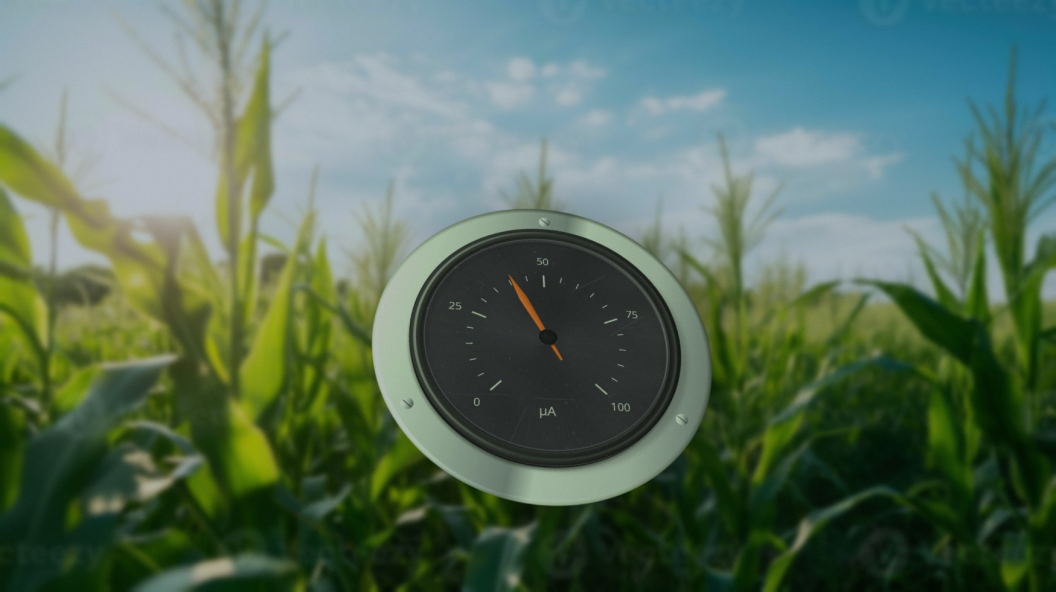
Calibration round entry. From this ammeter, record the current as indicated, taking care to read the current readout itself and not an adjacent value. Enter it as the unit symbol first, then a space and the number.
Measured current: µA 40
